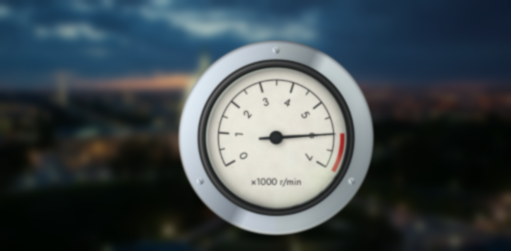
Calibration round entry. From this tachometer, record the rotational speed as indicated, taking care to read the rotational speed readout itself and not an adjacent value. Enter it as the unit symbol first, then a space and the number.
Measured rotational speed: rpm 6000
